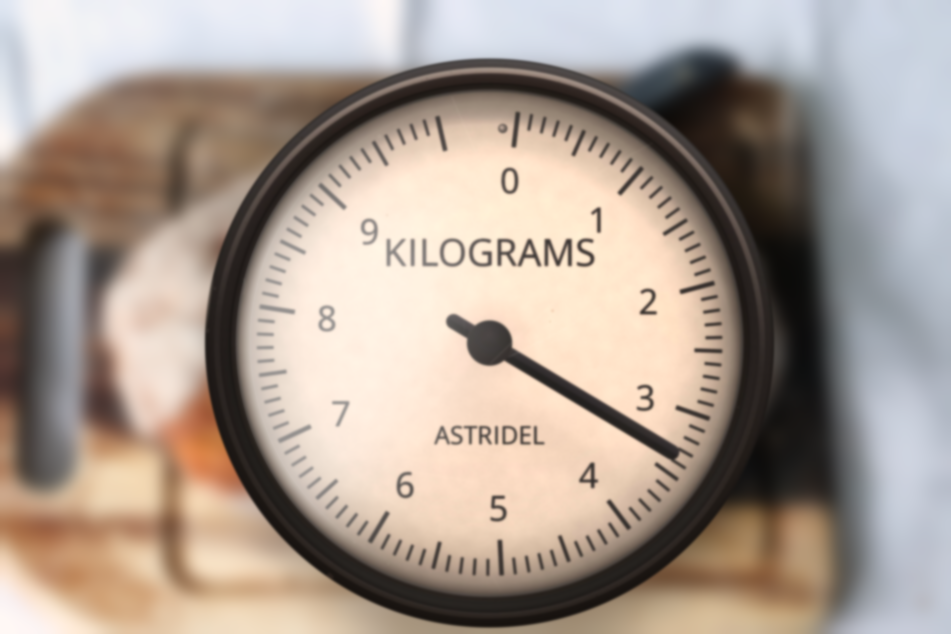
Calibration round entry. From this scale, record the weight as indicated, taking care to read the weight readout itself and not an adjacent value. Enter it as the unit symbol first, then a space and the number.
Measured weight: kg 3.35
